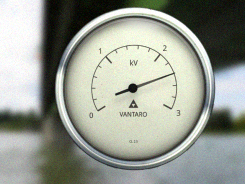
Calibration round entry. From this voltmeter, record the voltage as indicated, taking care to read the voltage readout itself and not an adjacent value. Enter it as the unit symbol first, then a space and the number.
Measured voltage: kV 2.4
